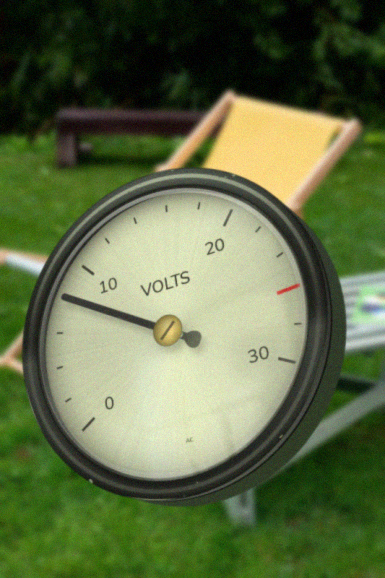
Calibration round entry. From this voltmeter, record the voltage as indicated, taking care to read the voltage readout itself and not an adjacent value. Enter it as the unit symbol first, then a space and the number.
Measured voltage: V 8
